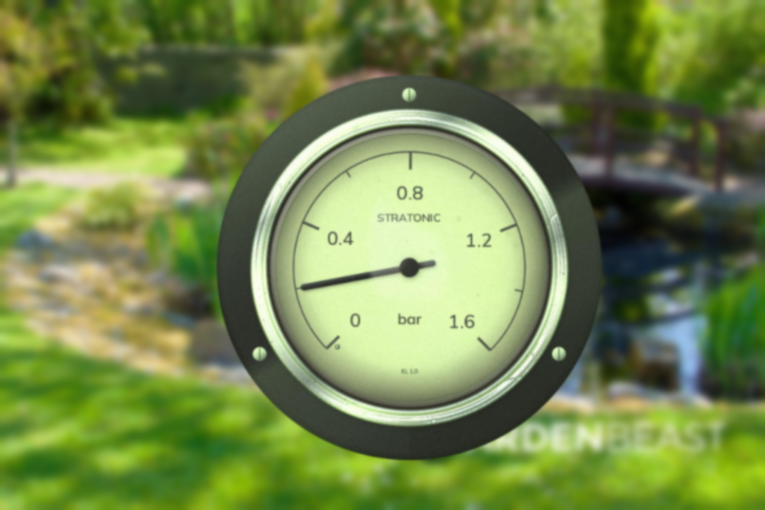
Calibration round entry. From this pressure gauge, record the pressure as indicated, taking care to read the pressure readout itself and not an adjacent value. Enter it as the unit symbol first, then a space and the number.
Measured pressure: bar 0.2
